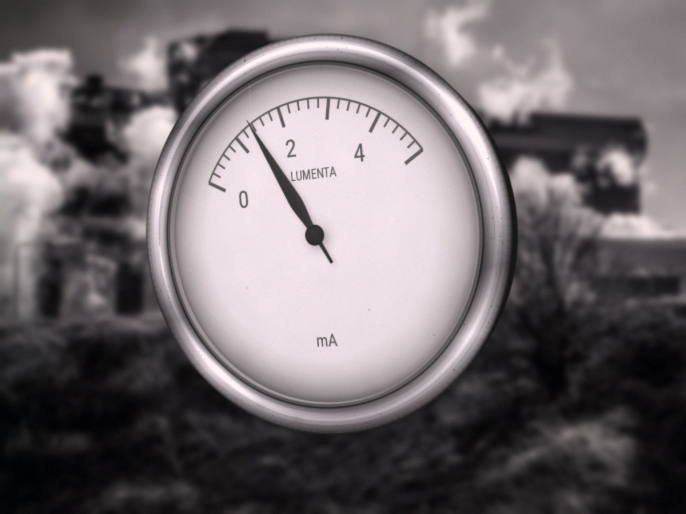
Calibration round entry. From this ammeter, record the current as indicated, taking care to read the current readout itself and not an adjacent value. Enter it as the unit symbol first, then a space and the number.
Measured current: mA 1.4
